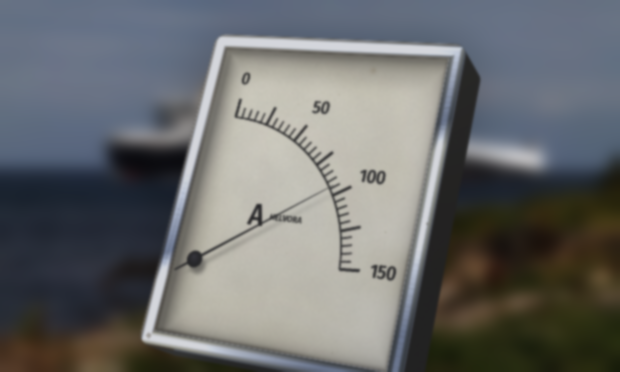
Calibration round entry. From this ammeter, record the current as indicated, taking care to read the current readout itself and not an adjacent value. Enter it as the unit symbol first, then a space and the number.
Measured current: A 95
